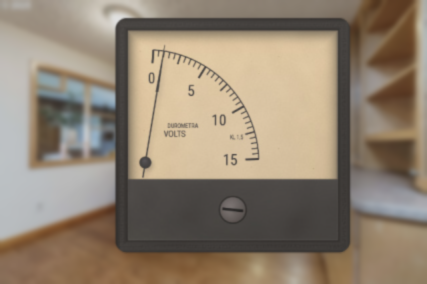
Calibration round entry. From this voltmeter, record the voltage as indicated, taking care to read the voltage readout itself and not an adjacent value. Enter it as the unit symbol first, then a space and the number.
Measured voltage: V 1
